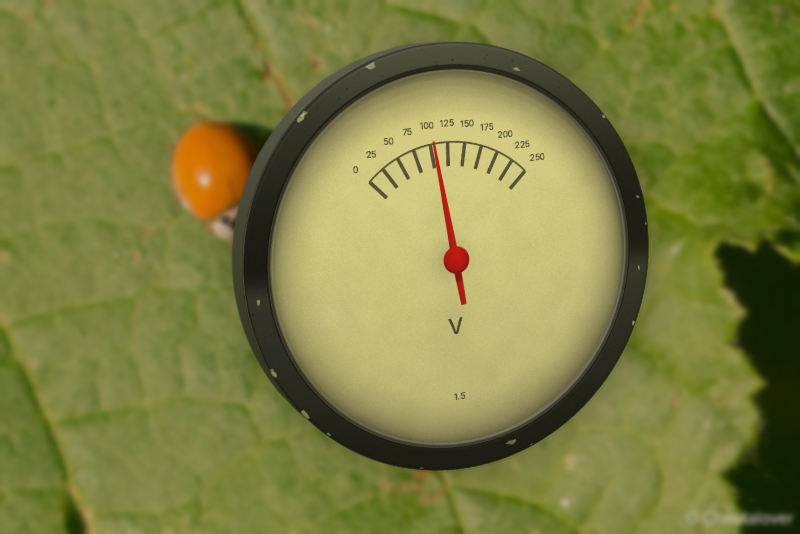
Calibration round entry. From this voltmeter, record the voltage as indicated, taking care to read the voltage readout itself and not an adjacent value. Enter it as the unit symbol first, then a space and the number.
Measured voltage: V 100
